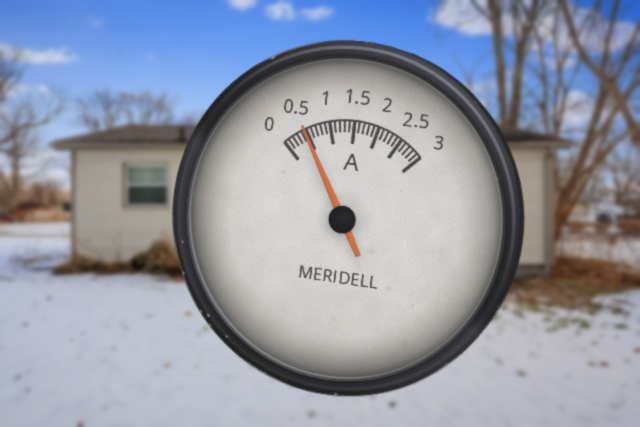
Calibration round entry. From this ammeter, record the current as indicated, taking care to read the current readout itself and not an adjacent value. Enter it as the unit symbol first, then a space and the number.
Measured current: A 0.5
